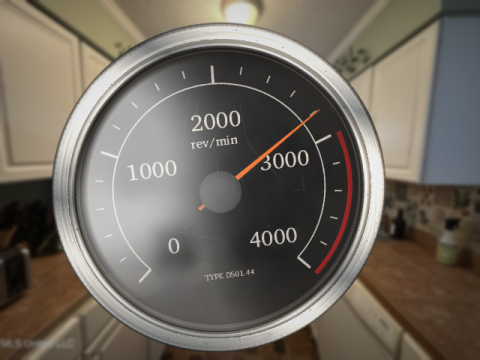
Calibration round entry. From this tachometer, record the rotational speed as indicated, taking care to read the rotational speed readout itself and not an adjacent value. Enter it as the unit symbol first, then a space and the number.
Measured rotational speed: rpm 2800
